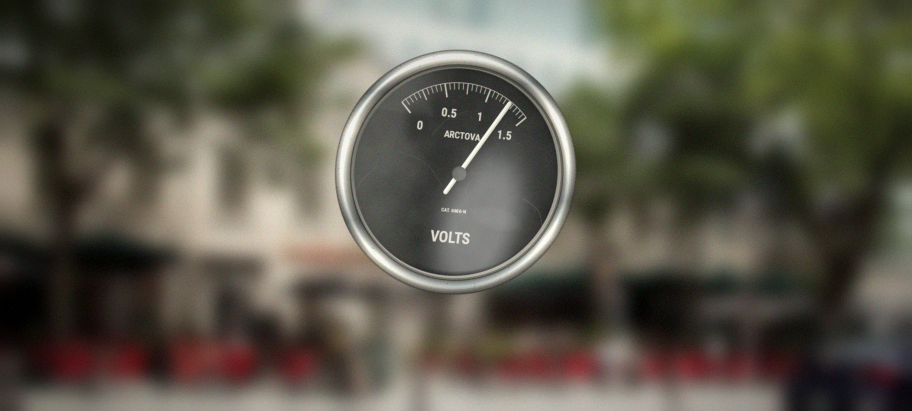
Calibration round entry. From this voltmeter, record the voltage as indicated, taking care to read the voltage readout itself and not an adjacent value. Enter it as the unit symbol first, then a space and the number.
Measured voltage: V 1.25
